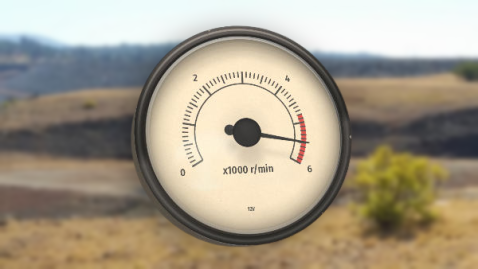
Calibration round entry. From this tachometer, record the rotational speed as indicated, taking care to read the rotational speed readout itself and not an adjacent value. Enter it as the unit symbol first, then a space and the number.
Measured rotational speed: rpm 5500
